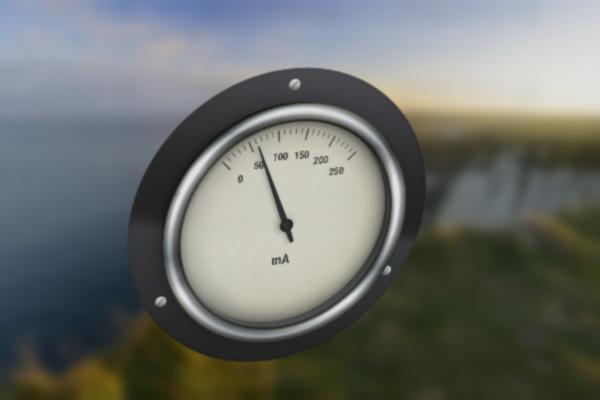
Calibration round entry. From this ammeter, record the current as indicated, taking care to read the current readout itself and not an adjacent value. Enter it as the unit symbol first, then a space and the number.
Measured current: mA 60
